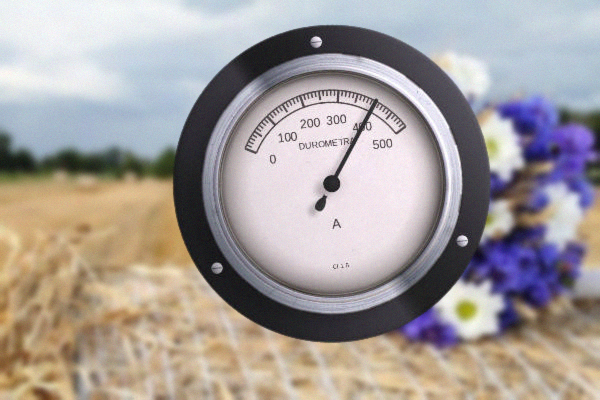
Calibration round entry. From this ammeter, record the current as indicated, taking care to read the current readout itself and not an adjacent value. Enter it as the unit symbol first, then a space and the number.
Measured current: A 400
